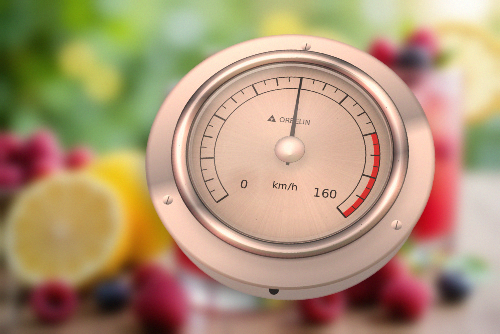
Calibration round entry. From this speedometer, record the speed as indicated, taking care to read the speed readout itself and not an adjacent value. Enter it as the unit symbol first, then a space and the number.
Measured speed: km/h 80
